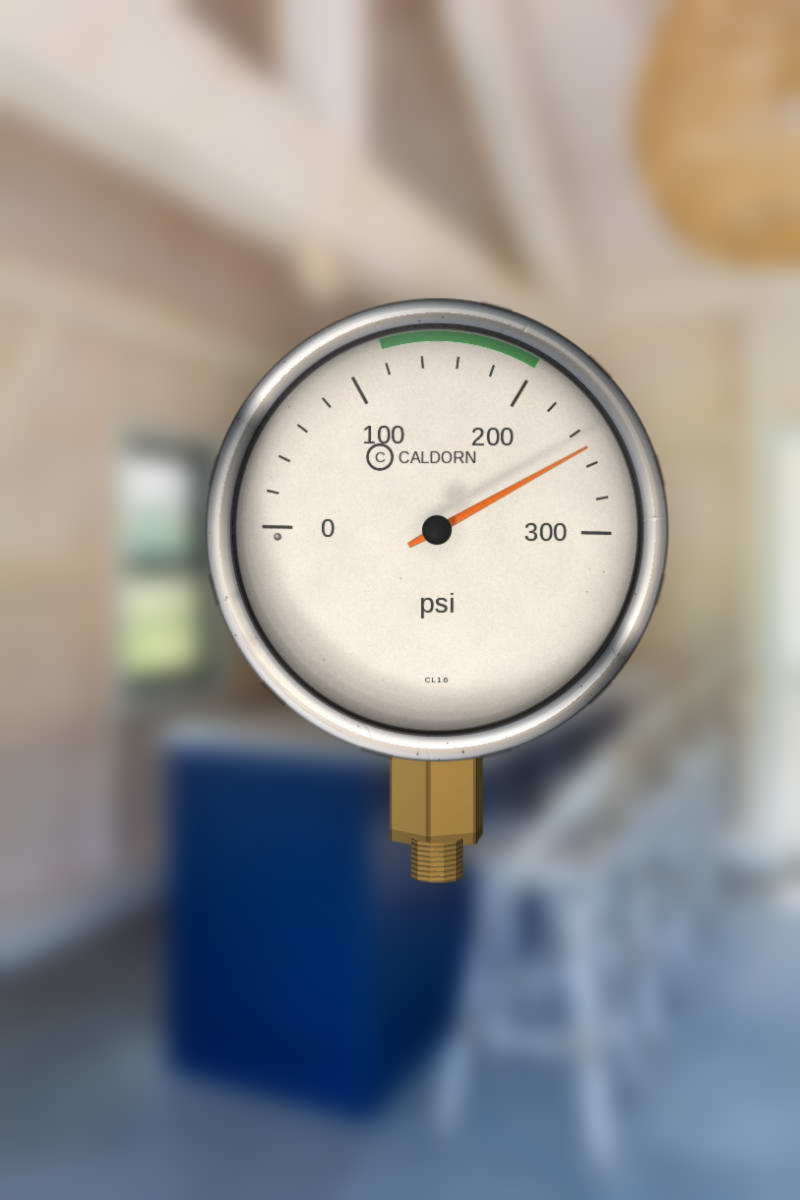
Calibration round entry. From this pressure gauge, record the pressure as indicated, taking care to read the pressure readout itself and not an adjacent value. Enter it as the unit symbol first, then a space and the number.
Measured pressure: psi 250
